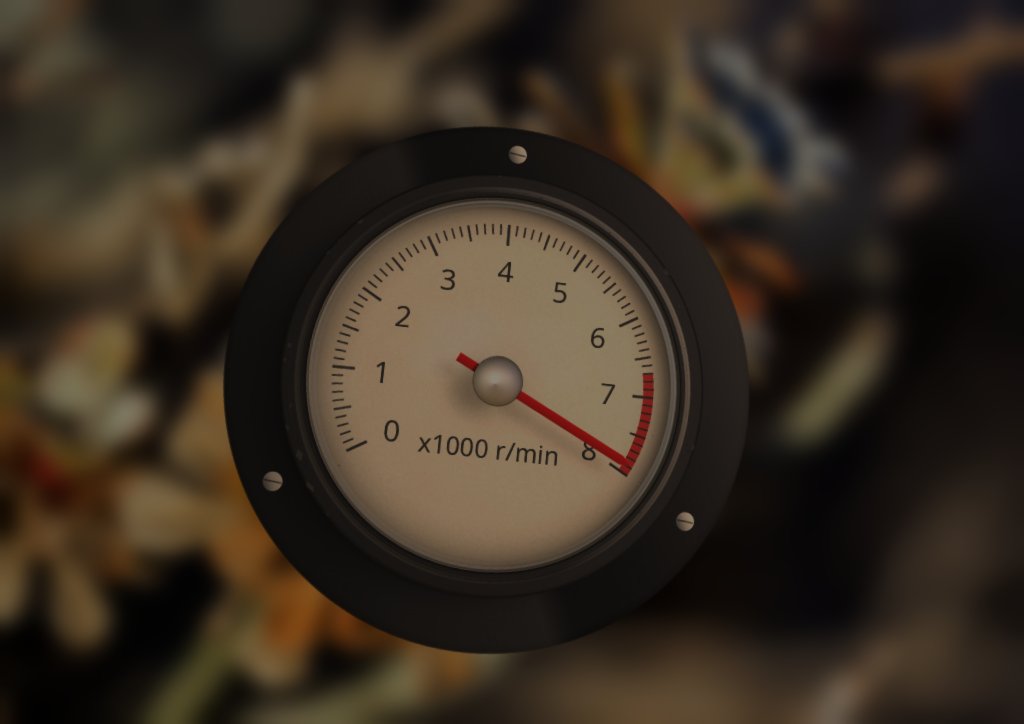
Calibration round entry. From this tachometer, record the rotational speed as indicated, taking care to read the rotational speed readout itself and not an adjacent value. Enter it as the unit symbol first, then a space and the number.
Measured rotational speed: rpm 7900
